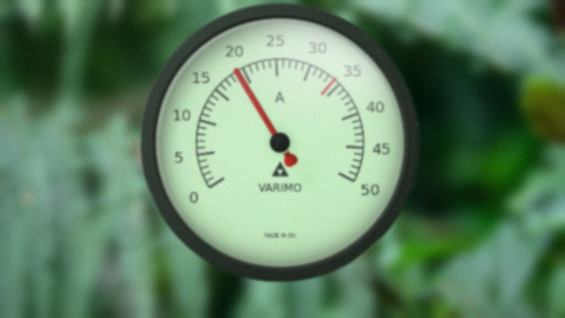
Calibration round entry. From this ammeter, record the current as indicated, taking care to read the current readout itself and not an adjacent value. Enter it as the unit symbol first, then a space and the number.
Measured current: A 19
